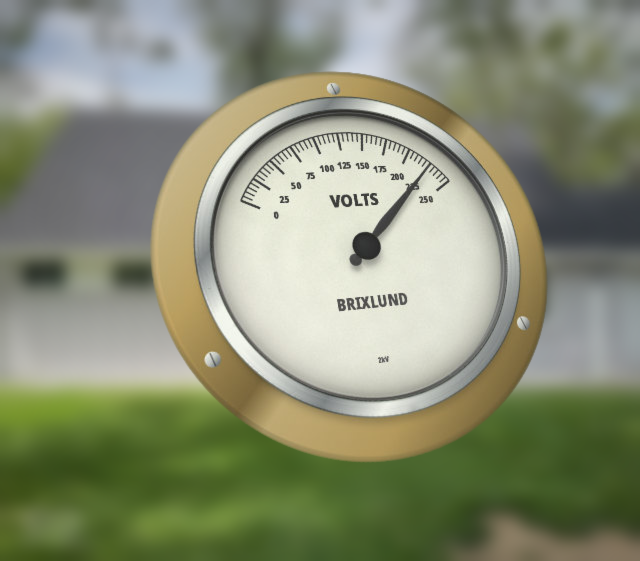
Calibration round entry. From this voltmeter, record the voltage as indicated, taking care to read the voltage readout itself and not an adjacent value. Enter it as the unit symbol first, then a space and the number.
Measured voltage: V 225
